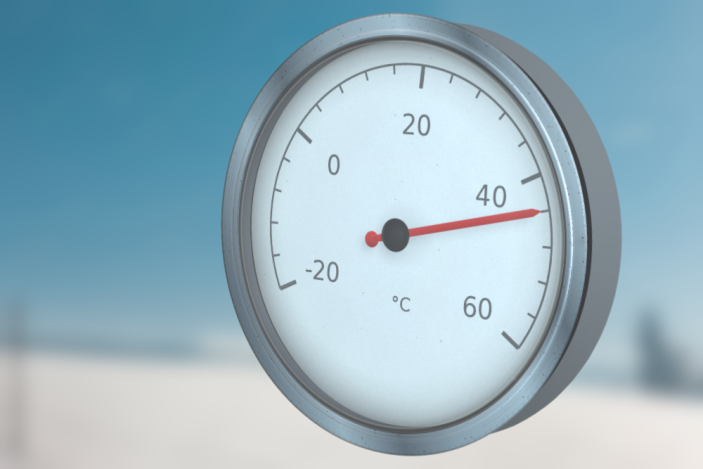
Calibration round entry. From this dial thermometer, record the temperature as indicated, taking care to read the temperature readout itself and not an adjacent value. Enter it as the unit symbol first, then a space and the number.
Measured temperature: °C 44
